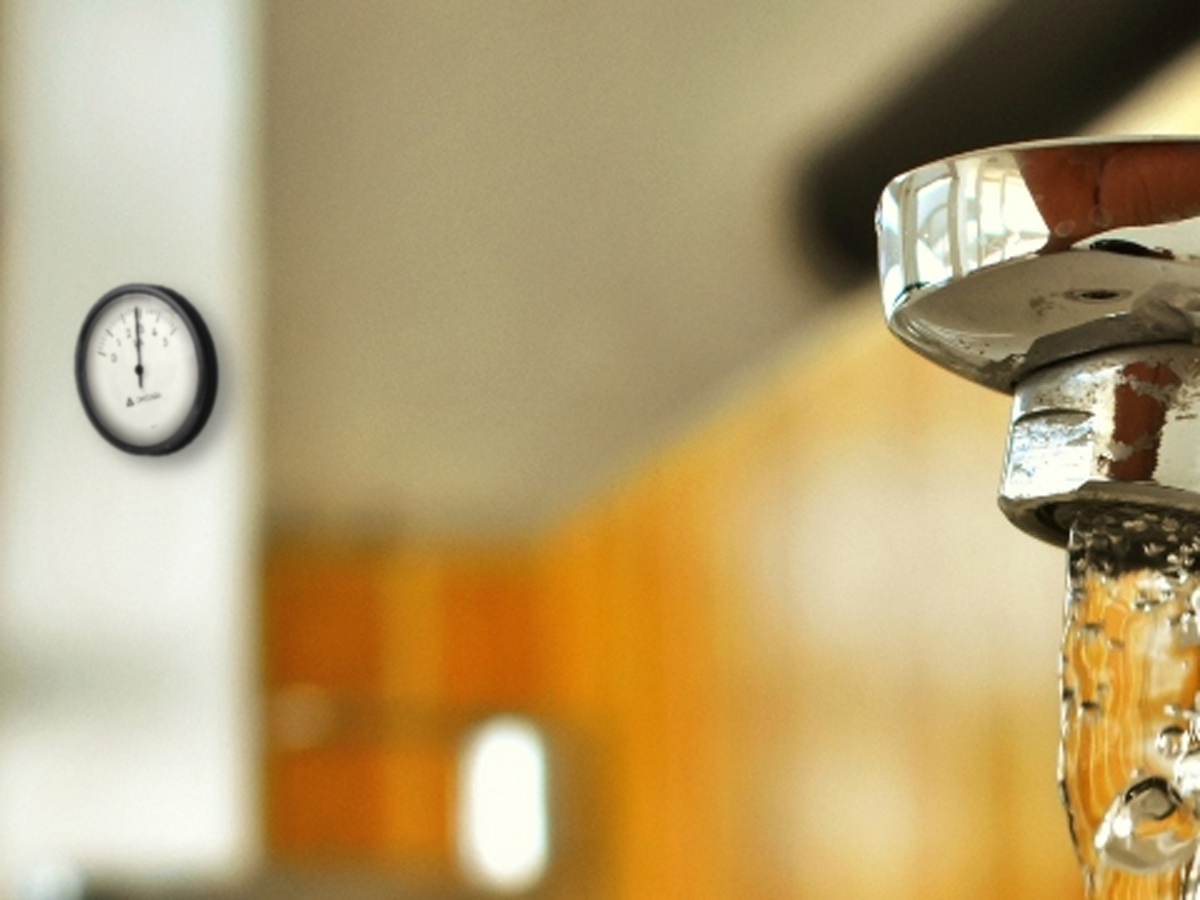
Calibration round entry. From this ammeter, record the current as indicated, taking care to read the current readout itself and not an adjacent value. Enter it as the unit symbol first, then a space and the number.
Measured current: kA 3
